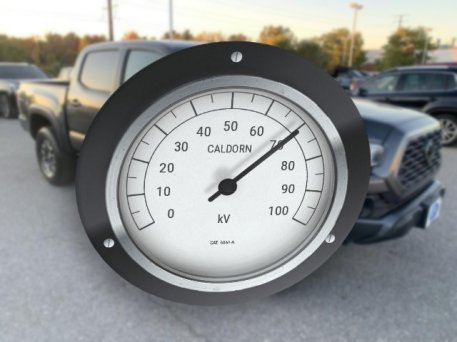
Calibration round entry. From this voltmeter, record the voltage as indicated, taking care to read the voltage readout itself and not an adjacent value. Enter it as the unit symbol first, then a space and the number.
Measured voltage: kV 70
